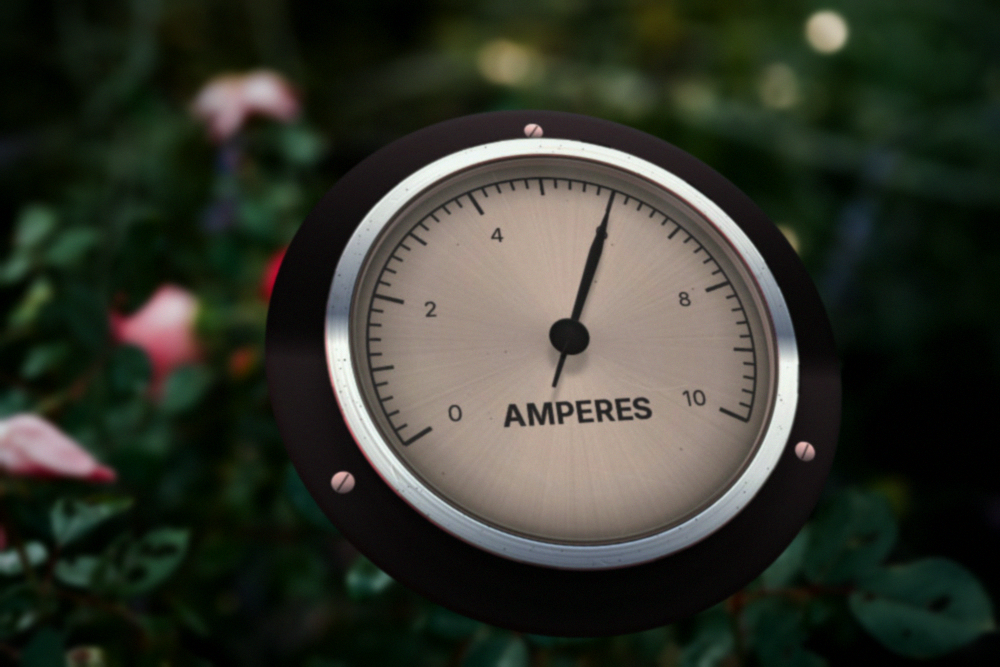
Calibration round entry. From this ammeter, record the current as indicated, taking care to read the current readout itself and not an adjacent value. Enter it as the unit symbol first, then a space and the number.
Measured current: A 6
